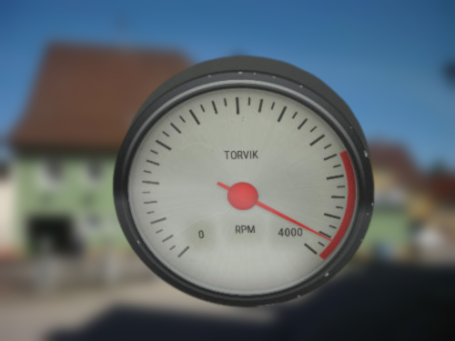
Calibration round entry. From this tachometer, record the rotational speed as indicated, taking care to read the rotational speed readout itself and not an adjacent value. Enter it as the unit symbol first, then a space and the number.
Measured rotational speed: rpm 3800
